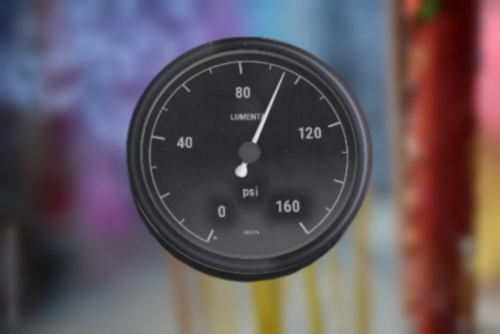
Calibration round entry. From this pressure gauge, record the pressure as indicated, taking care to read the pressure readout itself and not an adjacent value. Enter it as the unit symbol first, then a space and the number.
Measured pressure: psi 95
